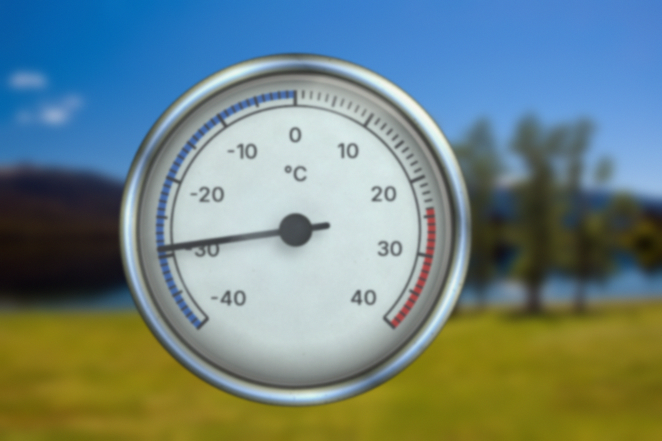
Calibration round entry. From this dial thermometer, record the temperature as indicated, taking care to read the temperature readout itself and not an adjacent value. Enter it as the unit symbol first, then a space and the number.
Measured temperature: °C -29
